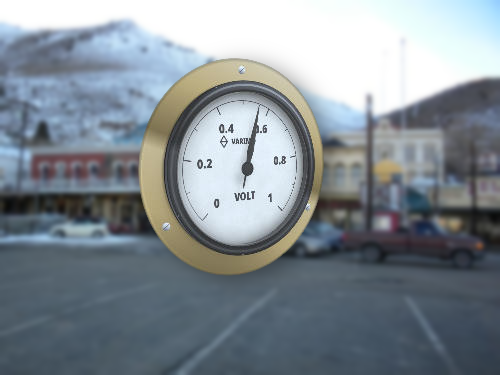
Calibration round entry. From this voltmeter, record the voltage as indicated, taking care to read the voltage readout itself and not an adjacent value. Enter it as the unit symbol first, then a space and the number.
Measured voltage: V 0.55
